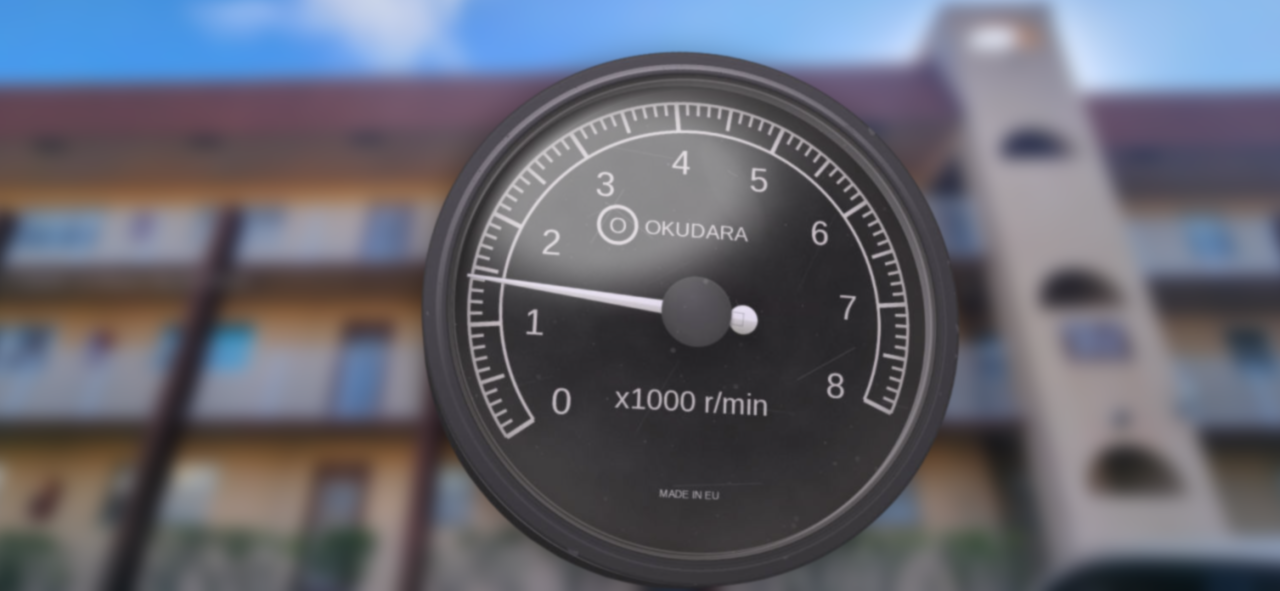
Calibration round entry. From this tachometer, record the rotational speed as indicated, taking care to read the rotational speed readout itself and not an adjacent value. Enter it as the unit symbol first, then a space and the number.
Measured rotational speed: rpm 1400
